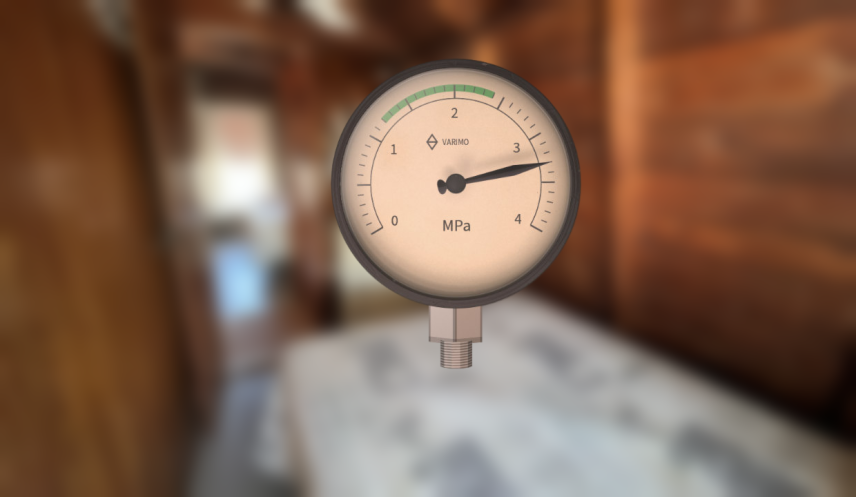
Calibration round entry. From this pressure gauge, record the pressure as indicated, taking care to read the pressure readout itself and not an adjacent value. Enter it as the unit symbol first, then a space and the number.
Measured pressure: MPa 3.3
